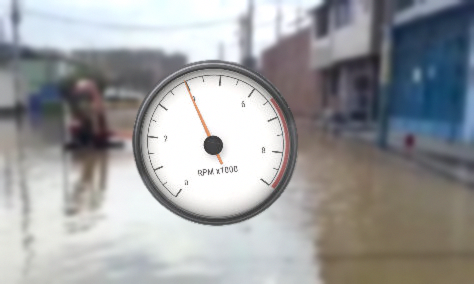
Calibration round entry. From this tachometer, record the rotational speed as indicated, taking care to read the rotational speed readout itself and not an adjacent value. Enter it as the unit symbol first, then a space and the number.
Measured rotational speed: rpm 4000
